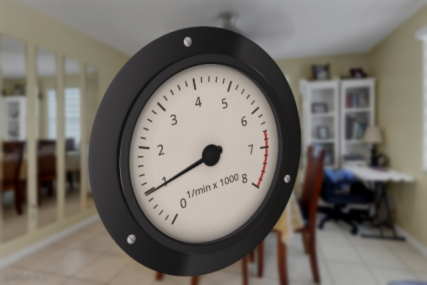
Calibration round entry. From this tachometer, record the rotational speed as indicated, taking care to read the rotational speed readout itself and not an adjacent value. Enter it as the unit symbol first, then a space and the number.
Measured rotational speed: rpm 1000
